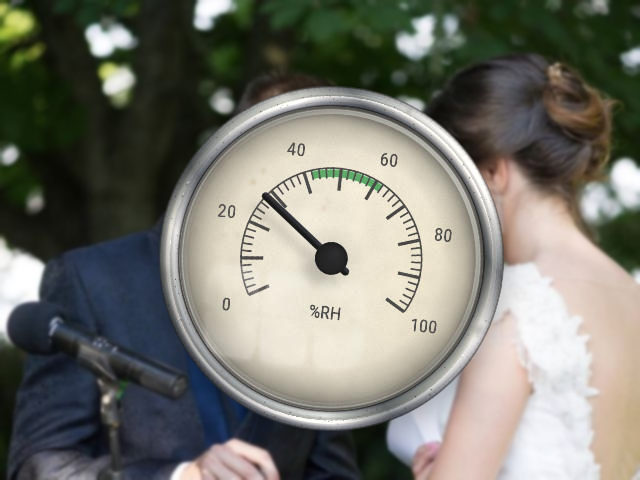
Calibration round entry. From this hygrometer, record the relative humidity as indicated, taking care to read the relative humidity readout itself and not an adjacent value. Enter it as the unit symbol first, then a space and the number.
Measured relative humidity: % 28
